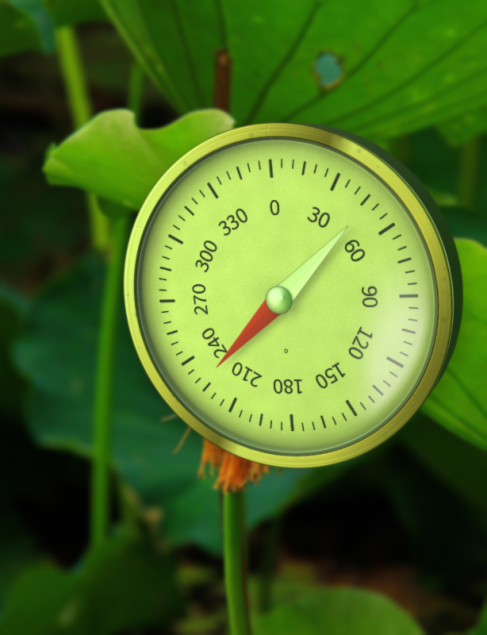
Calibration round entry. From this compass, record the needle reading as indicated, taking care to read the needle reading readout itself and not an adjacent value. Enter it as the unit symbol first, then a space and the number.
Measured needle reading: ° 227.5
